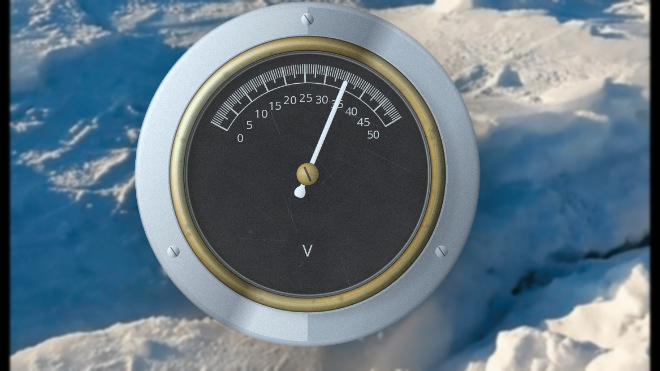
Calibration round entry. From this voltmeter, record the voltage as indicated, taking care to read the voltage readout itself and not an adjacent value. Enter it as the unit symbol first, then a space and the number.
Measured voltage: V 35
